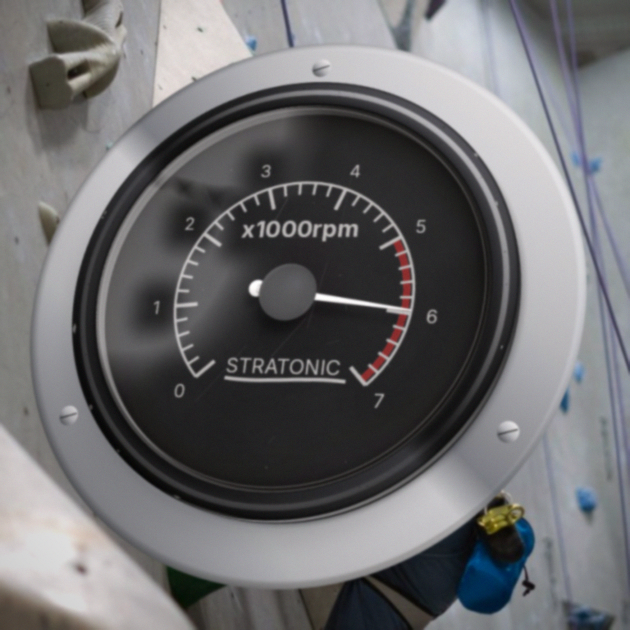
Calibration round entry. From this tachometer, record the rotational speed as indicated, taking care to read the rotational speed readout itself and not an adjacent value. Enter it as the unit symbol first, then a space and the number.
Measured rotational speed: rpm 6000
